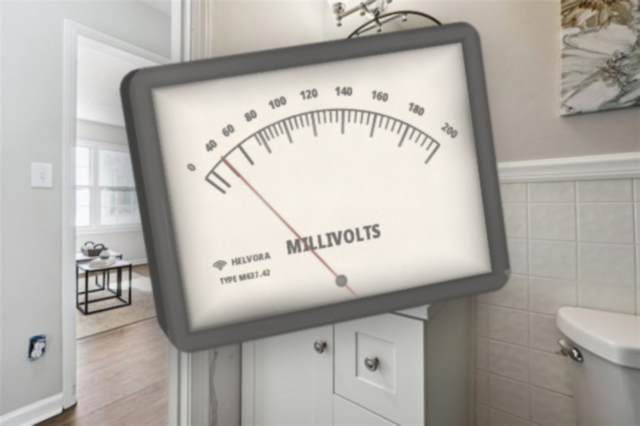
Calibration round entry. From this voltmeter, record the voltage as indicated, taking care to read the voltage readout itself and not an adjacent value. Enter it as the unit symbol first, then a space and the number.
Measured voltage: mV 40
